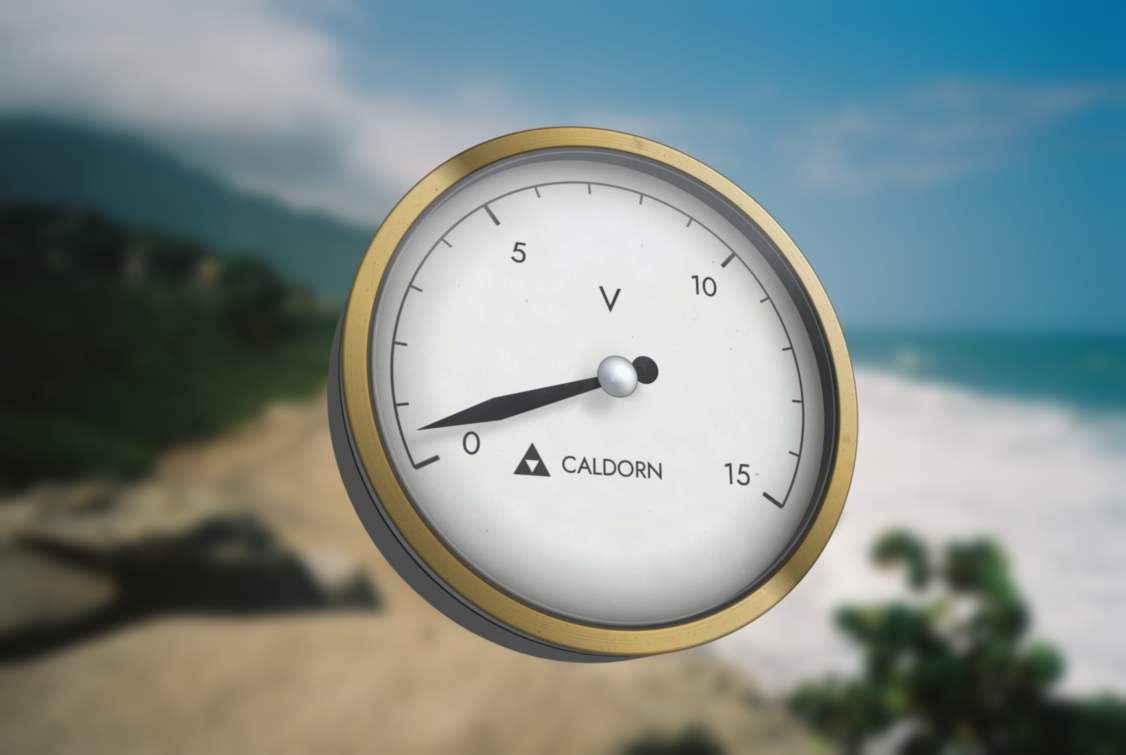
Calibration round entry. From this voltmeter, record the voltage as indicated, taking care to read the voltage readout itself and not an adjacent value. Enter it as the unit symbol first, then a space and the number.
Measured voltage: V 0.5
